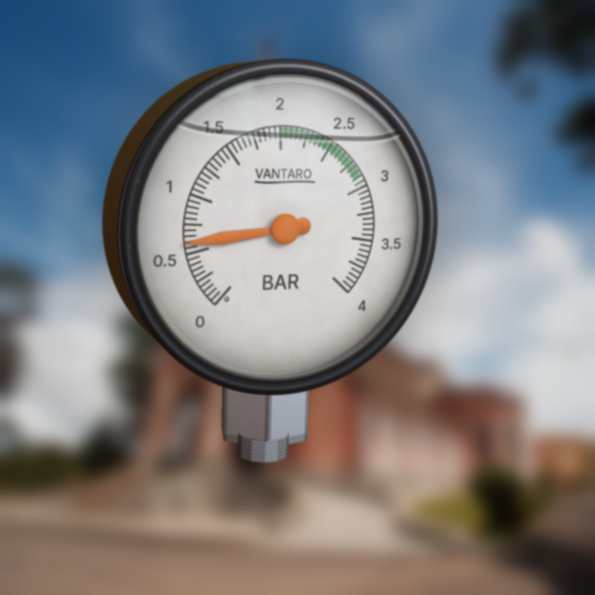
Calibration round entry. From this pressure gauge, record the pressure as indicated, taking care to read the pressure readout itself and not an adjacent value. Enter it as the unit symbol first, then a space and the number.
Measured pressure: bar 0.6
